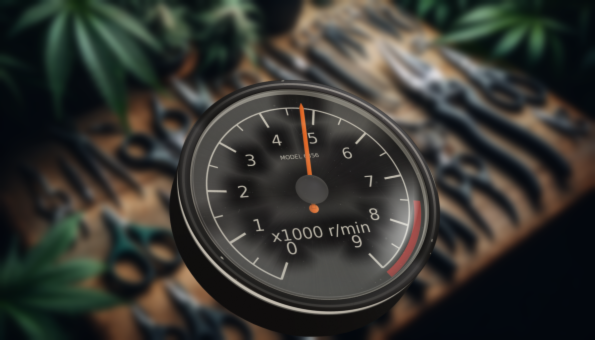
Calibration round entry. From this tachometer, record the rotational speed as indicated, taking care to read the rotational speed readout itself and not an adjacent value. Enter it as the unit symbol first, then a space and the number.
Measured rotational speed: rpm 4750
